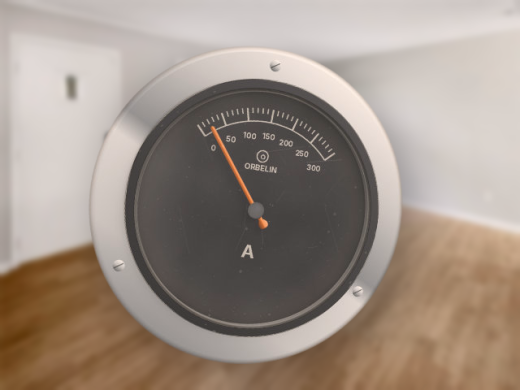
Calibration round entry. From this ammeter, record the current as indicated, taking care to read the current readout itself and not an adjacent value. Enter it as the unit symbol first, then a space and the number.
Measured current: A 20
